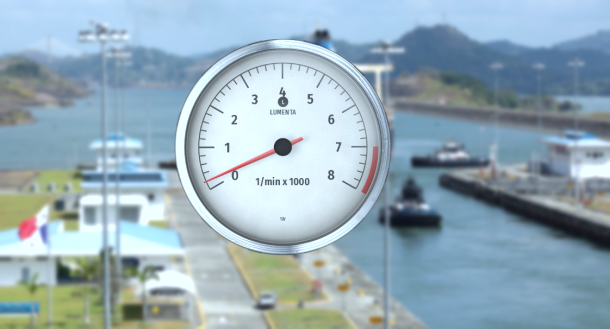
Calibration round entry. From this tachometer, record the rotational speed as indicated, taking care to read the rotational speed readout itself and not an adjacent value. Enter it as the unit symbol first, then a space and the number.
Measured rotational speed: rpm 200
